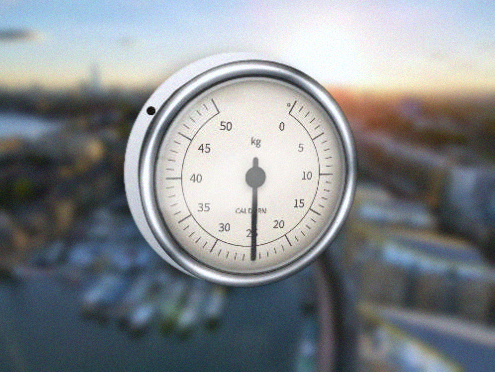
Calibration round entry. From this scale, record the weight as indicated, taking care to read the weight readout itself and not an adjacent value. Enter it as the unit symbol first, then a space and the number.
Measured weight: kg 25
